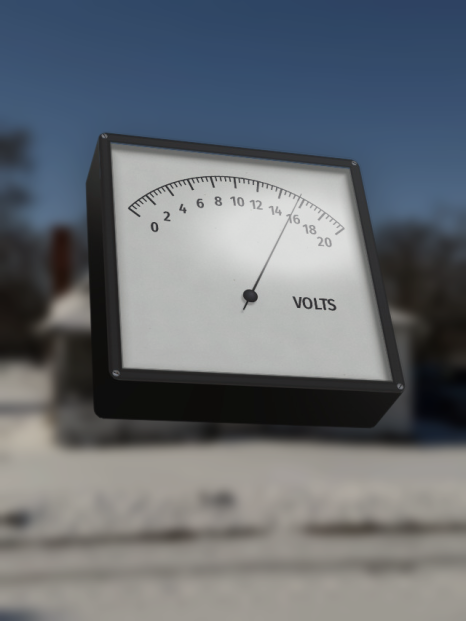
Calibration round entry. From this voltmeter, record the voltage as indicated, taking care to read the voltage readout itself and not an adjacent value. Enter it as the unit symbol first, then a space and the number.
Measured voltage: V 15.6
